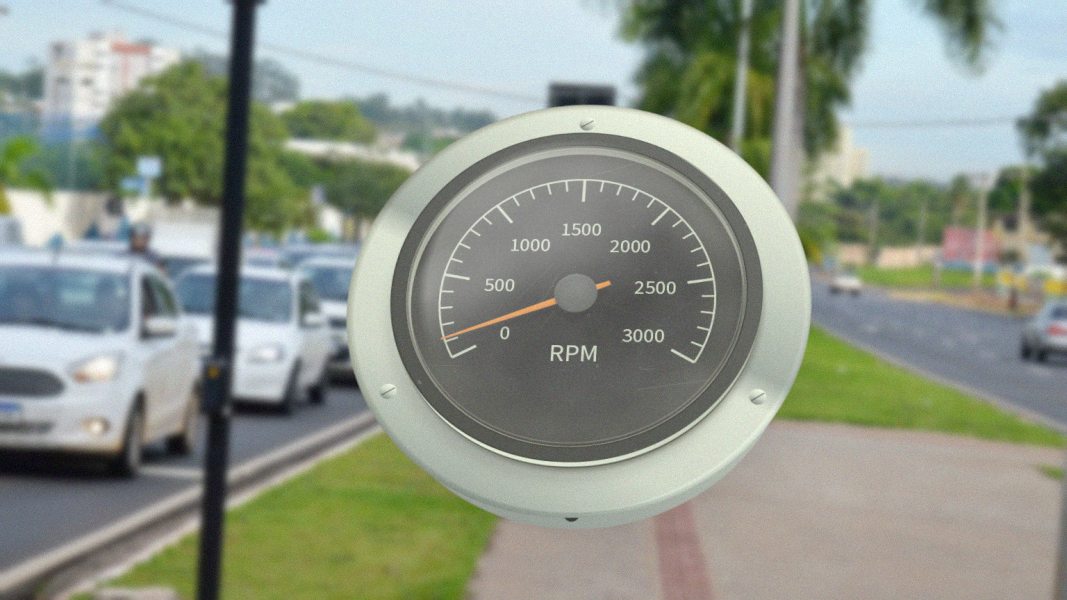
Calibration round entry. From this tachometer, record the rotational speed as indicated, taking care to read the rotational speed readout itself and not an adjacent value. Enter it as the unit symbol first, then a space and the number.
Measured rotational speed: rpm 100
